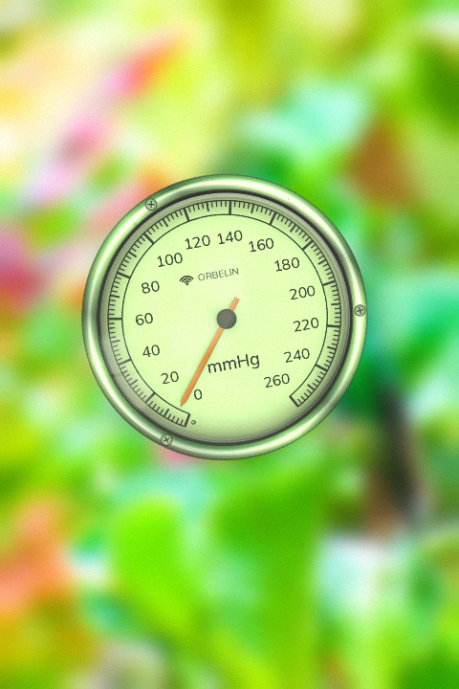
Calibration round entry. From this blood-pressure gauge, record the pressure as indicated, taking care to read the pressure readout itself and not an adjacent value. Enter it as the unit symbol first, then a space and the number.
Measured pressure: mmHg 6
